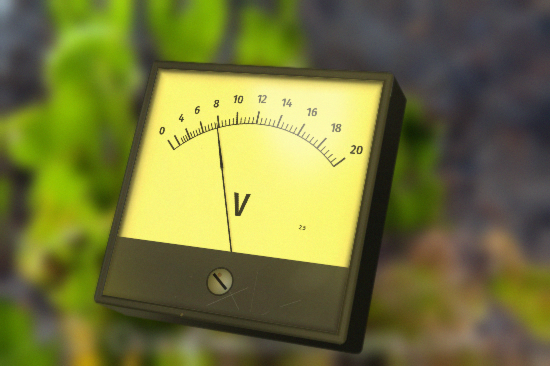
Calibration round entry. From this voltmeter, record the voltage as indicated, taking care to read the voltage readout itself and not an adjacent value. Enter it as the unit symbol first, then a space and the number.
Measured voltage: V 8
